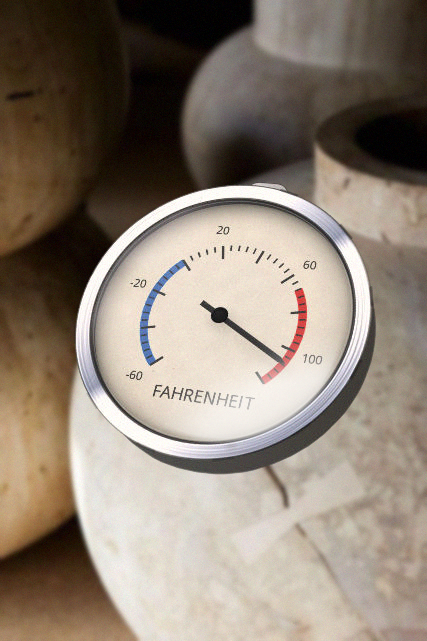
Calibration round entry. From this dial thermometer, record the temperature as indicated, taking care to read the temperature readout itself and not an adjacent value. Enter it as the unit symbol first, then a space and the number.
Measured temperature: °F 108
